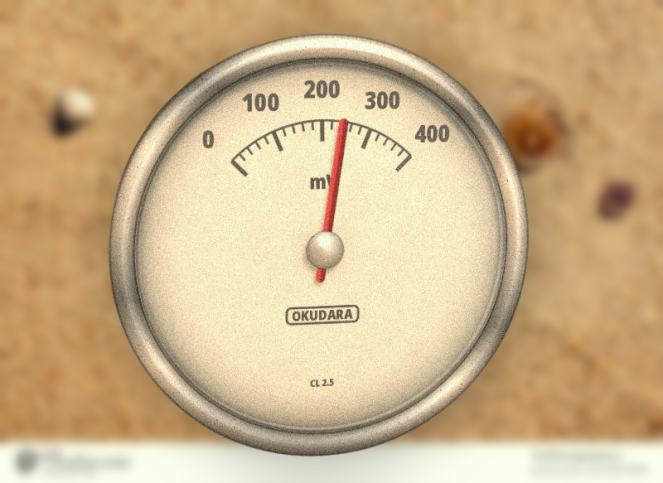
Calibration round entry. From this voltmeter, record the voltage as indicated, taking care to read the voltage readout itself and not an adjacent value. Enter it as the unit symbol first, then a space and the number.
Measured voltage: mV 240
